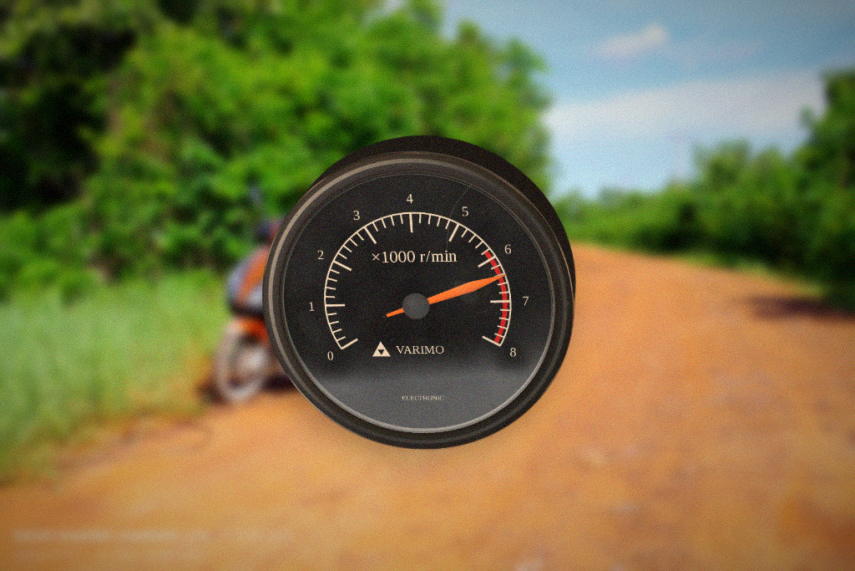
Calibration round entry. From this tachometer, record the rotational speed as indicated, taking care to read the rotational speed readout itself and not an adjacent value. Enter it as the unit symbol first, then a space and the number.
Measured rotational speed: rpm 6400
